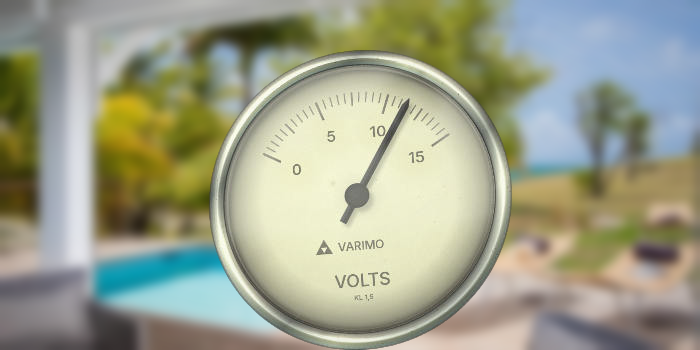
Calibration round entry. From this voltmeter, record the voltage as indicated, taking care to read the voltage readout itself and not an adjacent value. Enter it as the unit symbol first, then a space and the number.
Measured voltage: V 11.5
